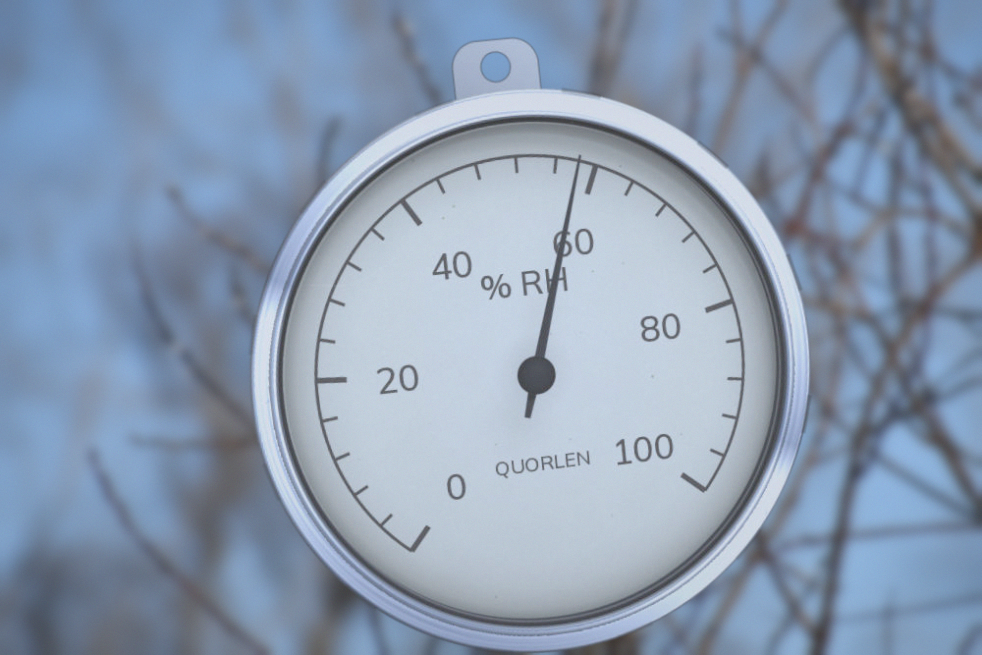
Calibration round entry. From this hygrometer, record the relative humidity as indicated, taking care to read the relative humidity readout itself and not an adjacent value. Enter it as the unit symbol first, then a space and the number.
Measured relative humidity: % 58
